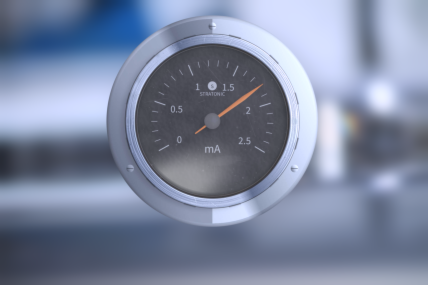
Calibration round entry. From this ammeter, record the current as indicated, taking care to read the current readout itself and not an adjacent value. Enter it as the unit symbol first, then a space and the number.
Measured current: mA 1.8
